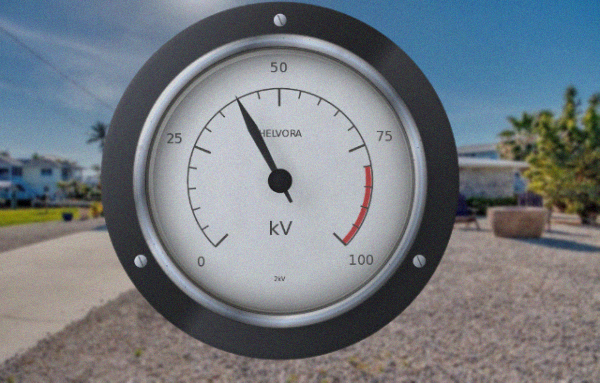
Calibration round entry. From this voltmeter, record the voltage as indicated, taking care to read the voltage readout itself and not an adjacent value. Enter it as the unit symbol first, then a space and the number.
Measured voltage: kV 40
